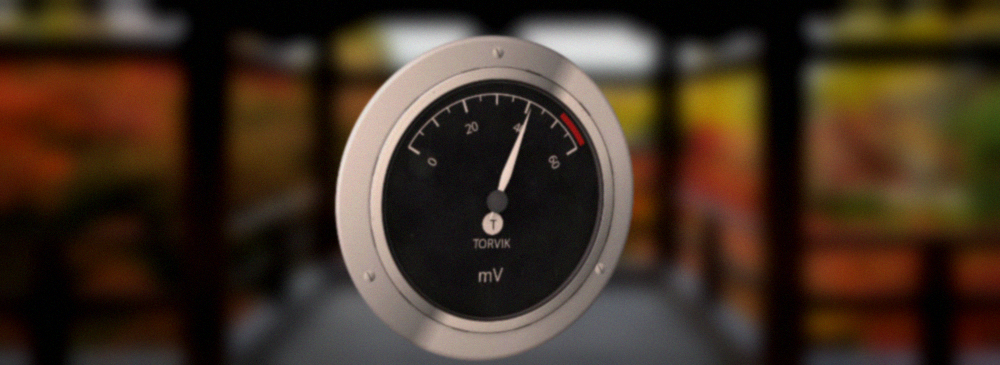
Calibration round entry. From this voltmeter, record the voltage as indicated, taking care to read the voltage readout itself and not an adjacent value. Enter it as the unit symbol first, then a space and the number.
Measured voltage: mV 40
